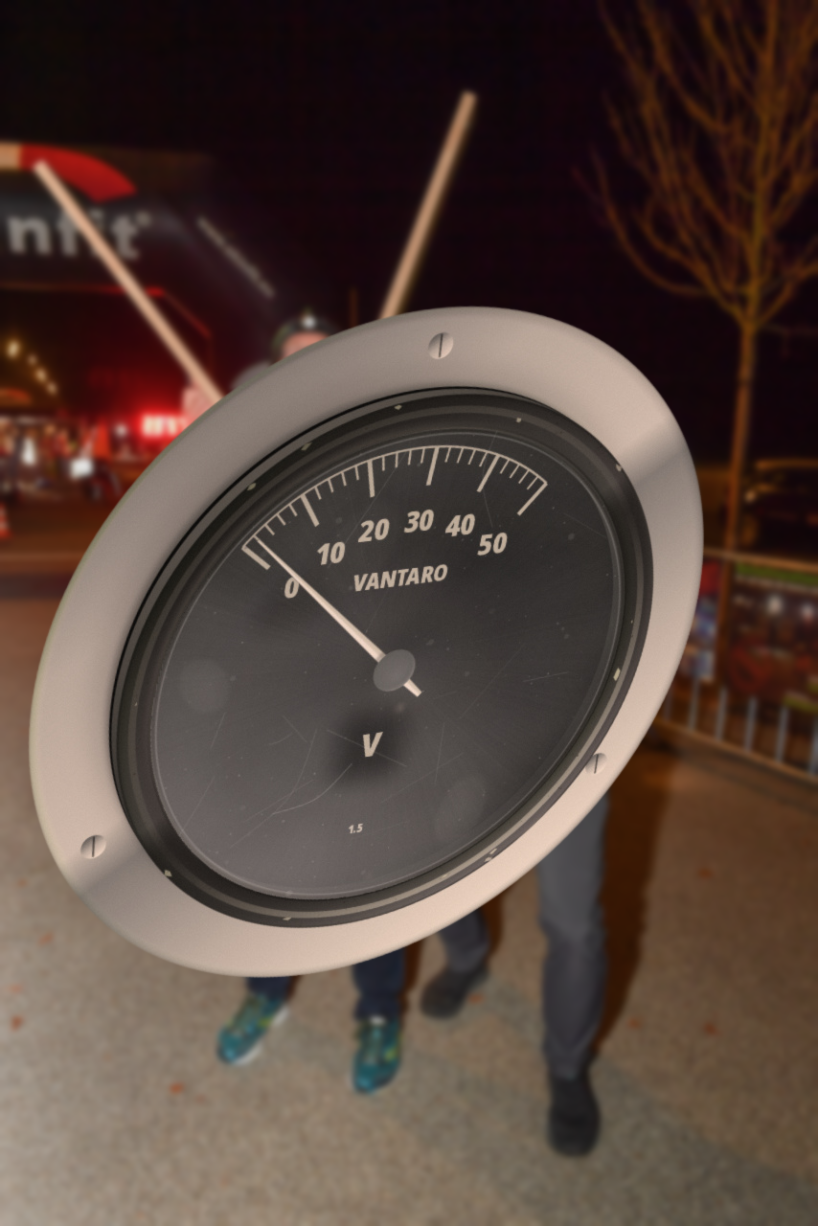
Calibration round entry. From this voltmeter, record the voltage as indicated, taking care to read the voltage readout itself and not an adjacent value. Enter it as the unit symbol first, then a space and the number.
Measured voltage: V 2
